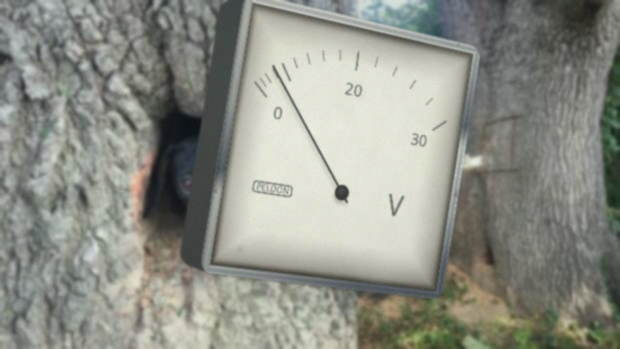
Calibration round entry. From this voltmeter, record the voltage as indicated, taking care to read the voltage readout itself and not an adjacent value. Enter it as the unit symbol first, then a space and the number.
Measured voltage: V 8
